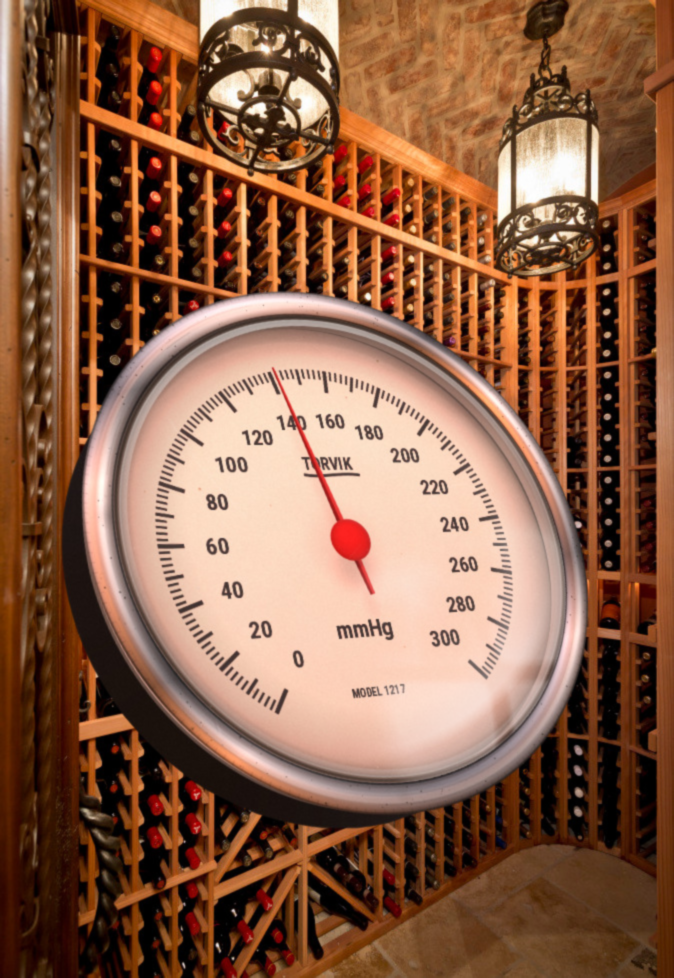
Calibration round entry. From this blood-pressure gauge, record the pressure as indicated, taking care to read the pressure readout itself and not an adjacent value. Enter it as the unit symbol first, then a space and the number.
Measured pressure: mmHg 140
